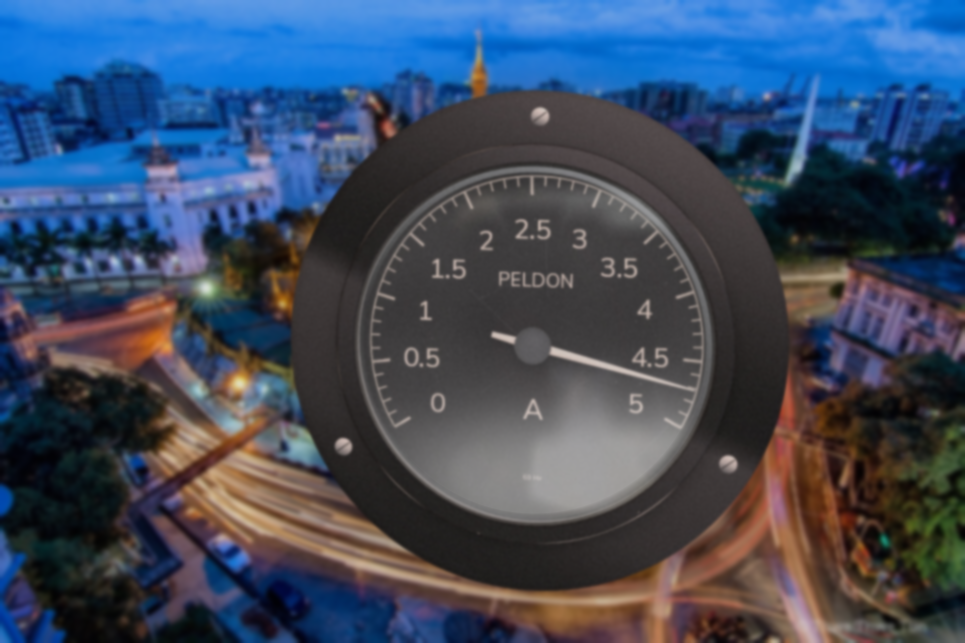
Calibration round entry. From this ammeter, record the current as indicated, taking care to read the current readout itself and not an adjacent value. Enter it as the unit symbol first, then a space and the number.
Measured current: A 4.7
